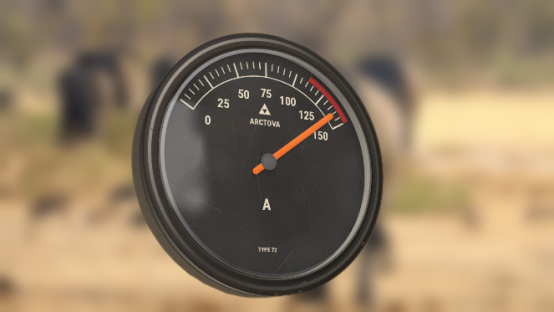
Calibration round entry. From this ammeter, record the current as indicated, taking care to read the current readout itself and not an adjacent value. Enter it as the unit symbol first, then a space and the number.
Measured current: A 140
